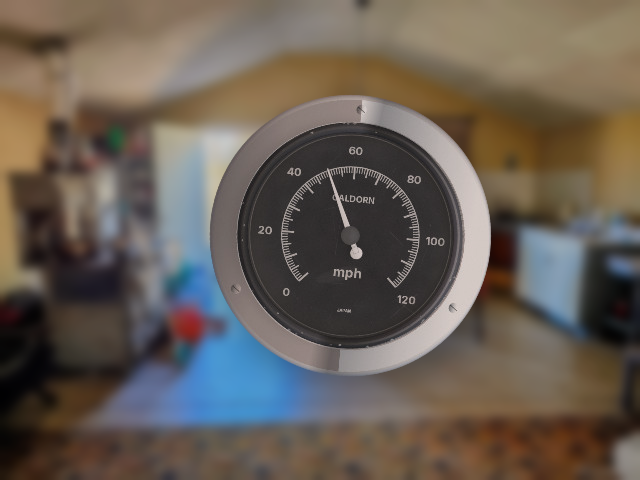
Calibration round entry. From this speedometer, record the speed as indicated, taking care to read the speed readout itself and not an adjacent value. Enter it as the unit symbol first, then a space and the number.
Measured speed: mph 50
